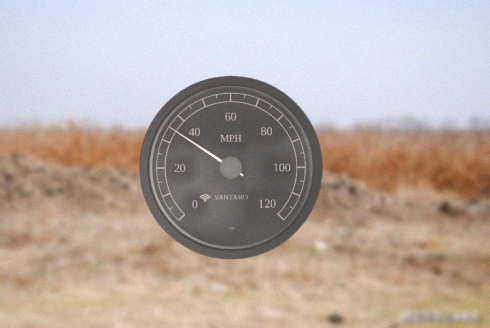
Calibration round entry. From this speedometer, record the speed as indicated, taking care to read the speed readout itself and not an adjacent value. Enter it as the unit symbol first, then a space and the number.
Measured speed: mph 35
